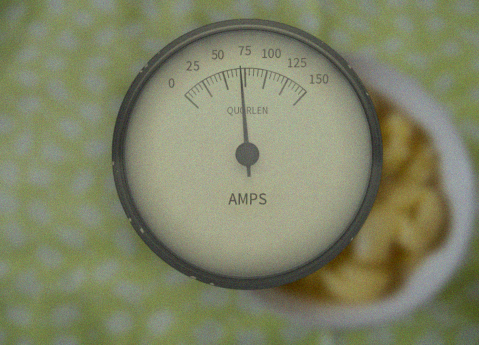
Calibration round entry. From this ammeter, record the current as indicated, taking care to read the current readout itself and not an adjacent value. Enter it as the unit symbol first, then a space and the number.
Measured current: A 70
